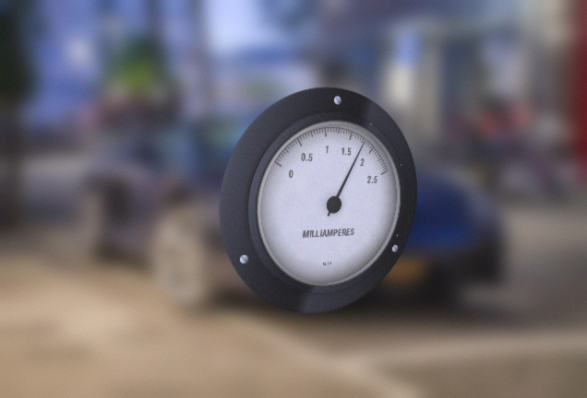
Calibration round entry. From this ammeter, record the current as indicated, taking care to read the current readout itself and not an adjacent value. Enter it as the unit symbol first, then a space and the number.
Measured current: mA 1.75
